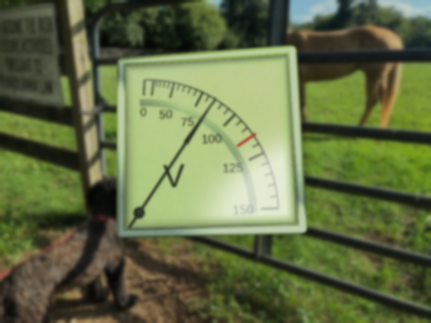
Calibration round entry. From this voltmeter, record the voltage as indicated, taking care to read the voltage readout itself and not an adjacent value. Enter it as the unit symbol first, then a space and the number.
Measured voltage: V 85
